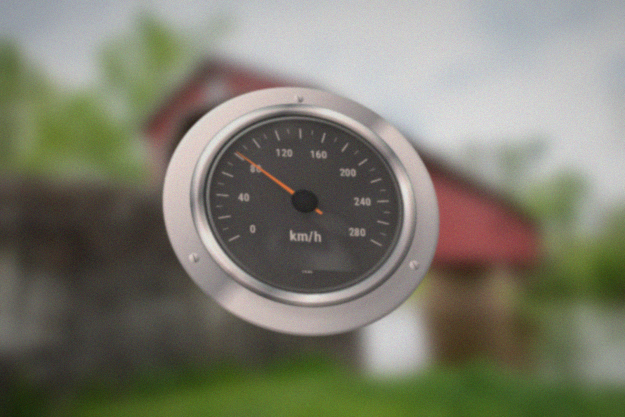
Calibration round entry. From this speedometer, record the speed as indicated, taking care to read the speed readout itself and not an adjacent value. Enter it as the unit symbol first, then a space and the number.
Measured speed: km/h 80
